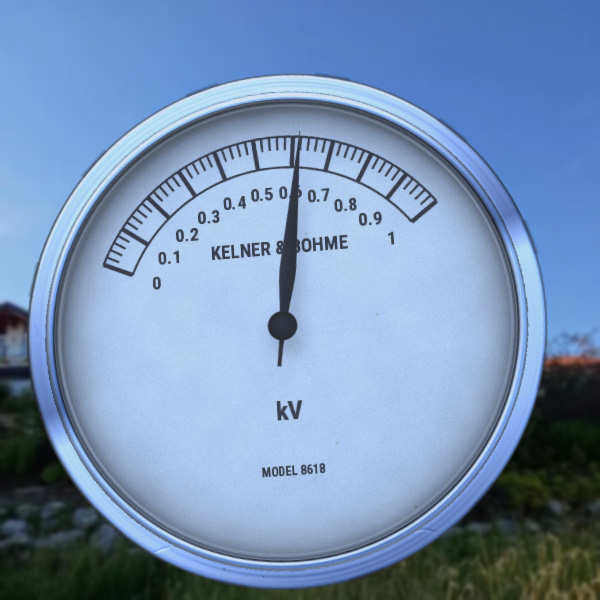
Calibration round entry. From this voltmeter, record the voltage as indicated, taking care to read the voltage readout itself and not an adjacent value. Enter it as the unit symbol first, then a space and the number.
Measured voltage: kV 0.62
